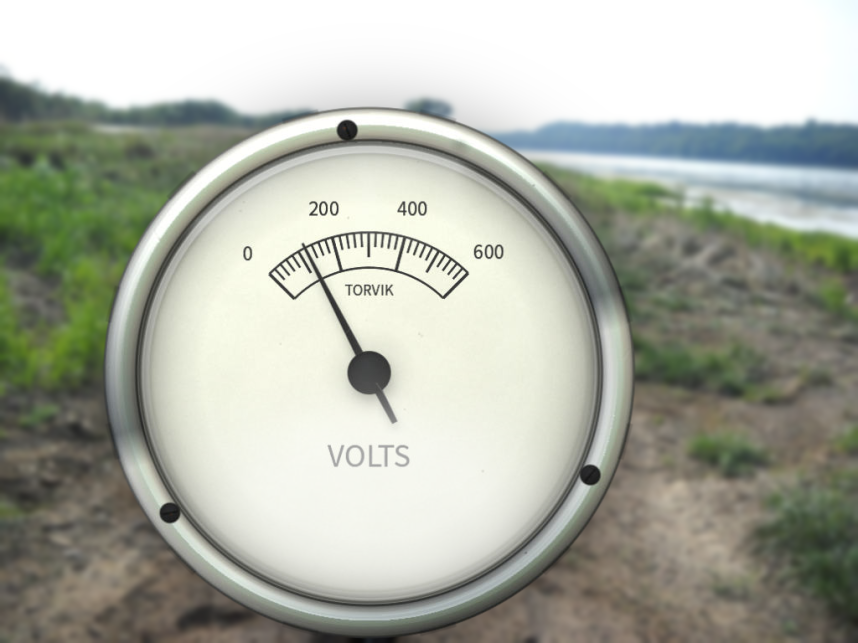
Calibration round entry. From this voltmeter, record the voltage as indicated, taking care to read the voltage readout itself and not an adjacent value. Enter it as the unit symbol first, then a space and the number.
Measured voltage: V 120
